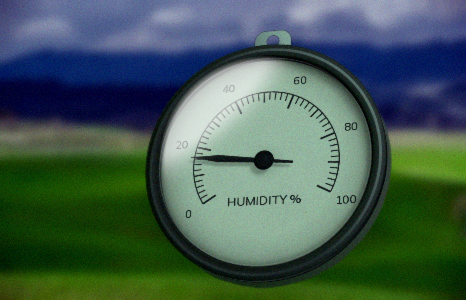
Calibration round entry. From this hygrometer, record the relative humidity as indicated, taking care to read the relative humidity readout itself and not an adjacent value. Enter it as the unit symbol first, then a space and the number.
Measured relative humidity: % 16
